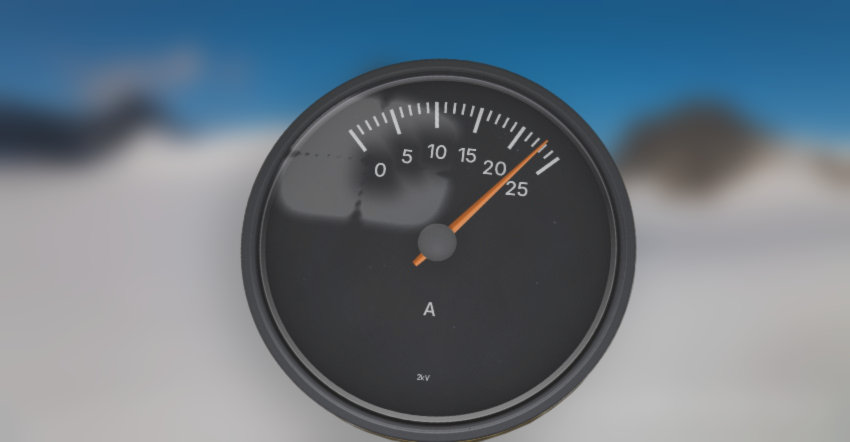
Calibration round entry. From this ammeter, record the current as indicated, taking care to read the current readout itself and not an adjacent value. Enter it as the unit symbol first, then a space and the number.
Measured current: A 23
